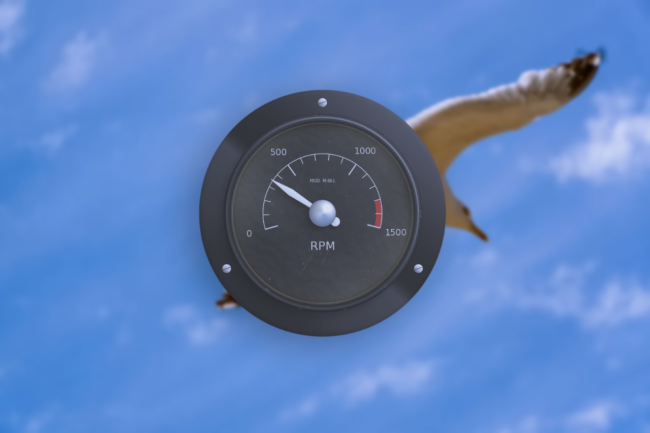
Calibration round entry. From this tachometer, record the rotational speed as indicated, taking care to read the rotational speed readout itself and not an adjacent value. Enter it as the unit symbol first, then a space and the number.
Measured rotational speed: rpm 350
